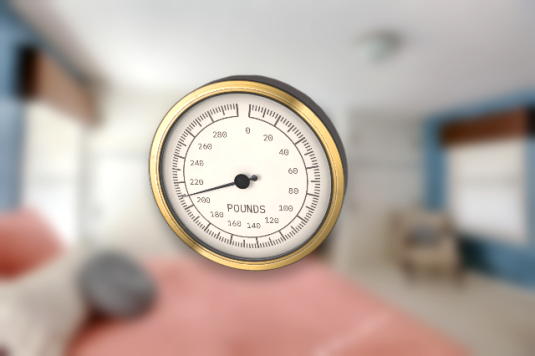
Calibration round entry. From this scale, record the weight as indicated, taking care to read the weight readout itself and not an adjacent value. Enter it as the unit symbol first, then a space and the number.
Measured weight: lb 210
